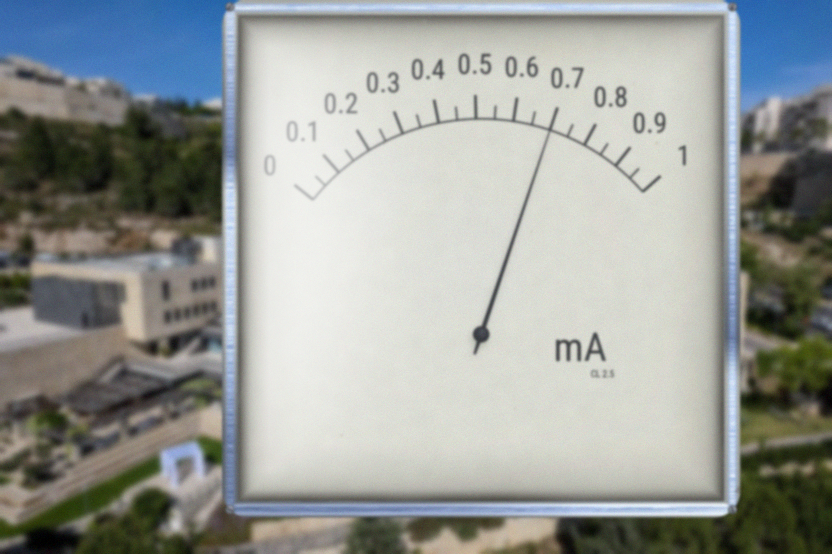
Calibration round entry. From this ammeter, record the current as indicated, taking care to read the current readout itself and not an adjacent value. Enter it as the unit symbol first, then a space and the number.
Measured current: mA 0.7
